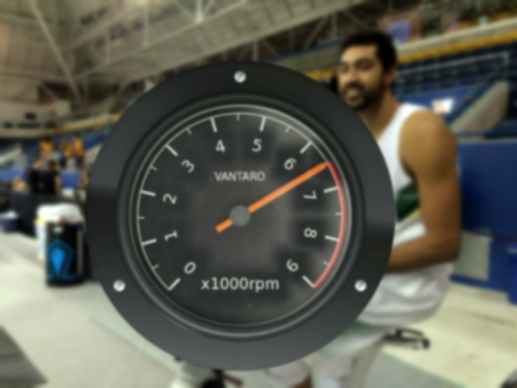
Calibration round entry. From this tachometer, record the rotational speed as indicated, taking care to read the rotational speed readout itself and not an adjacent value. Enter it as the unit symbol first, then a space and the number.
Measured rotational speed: rpm 6500
